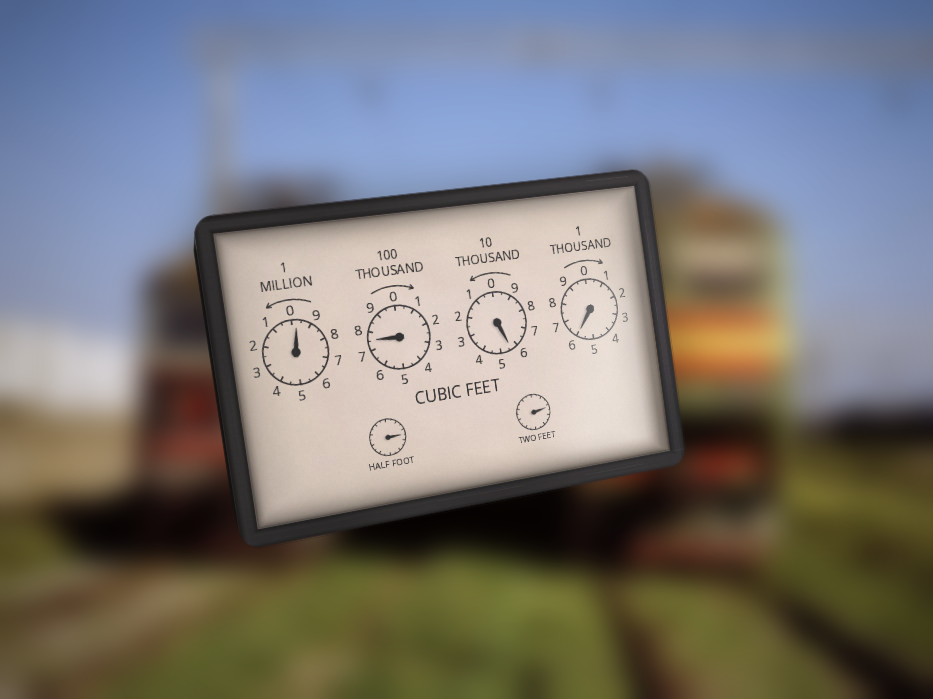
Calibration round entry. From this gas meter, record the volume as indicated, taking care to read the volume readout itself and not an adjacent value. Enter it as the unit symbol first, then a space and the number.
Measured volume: ft³ 975600
